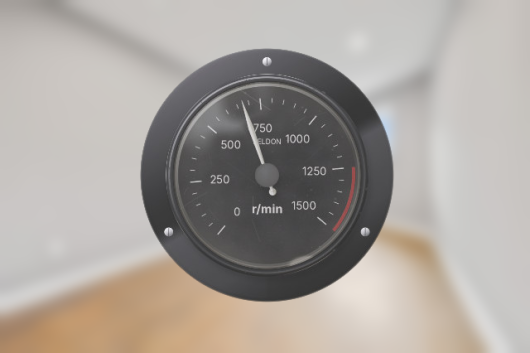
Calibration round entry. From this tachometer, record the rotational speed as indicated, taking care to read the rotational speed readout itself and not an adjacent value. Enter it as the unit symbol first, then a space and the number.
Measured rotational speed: rpm 675
